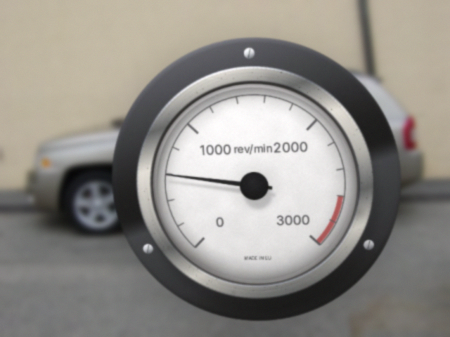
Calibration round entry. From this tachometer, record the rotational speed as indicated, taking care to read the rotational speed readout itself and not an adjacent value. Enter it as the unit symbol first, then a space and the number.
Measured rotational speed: rpm 600
